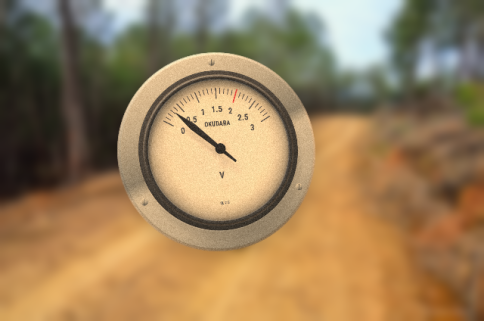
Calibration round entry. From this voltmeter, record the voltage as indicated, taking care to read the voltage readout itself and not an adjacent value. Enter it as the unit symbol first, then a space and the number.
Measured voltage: V 0.3
